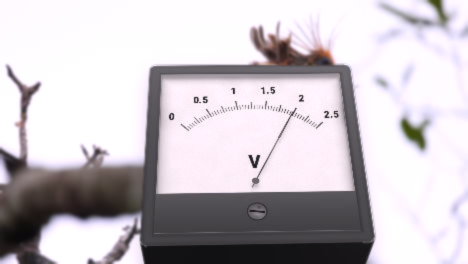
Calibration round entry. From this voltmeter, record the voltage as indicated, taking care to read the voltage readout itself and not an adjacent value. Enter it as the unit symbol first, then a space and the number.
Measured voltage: V 2
